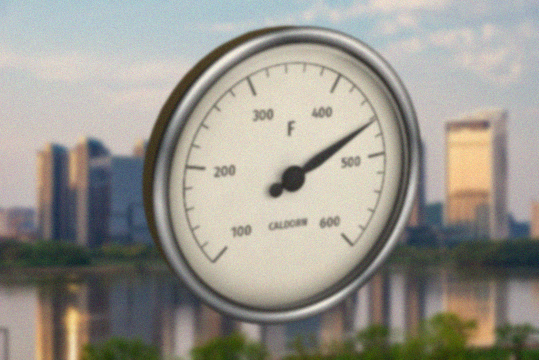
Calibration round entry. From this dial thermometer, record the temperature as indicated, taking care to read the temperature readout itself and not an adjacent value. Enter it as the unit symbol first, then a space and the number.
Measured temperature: °F 460
